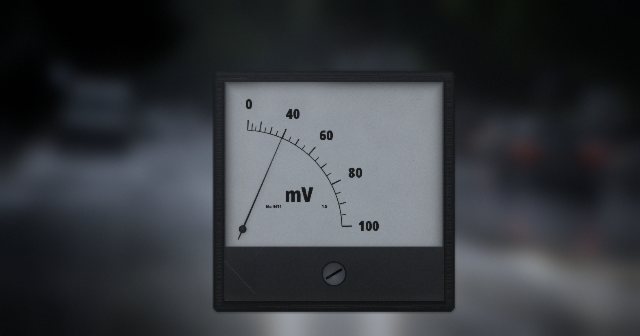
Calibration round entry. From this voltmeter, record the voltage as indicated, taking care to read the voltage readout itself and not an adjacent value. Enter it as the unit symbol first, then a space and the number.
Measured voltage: mV 40
